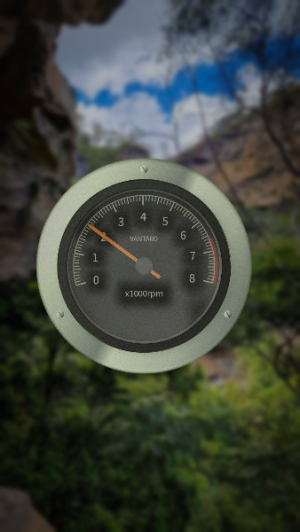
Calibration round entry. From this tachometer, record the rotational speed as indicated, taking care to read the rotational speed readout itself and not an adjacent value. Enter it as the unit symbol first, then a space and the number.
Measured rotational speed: rpm 2000
